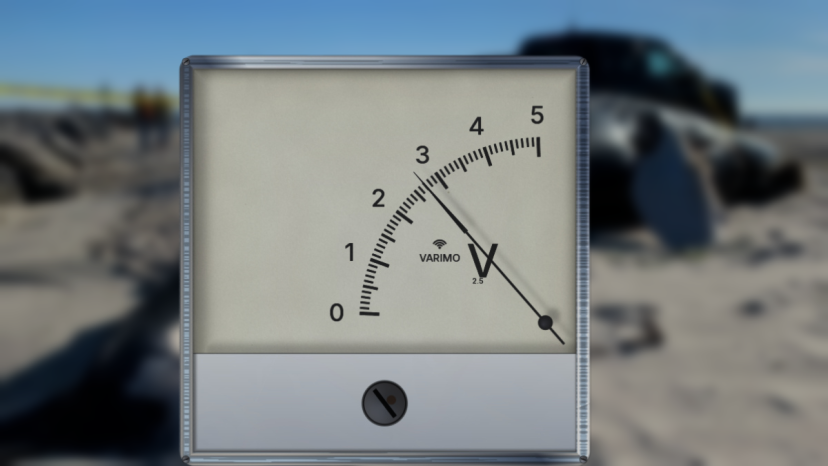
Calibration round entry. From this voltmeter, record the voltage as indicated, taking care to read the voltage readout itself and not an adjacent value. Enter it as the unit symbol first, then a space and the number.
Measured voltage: V 2.7
